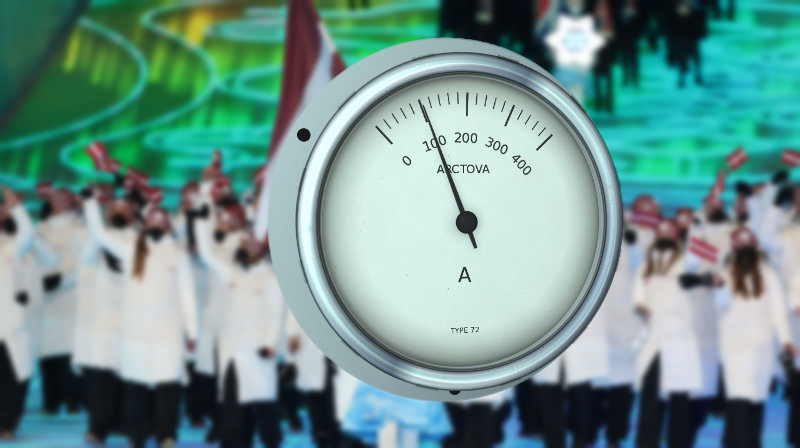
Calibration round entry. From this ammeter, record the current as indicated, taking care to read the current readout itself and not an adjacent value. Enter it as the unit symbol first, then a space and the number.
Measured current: A 100
